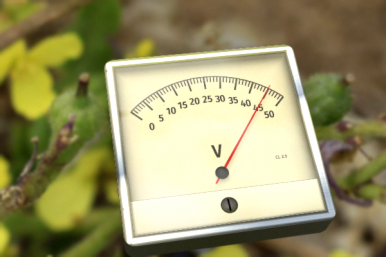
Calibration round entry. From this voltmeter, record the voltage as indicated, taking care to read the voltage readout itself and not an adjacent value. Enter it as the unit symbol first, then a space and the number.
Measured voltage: V 45
